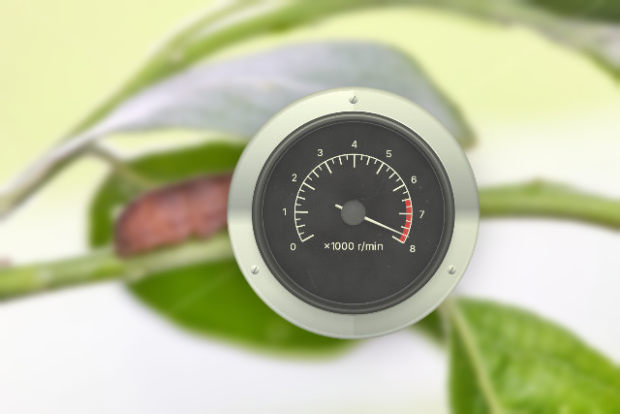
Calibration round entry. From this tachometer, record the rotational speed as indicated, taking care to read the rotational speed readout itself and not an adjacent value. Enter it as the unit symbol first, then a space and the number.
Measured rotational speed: rpm 7750
